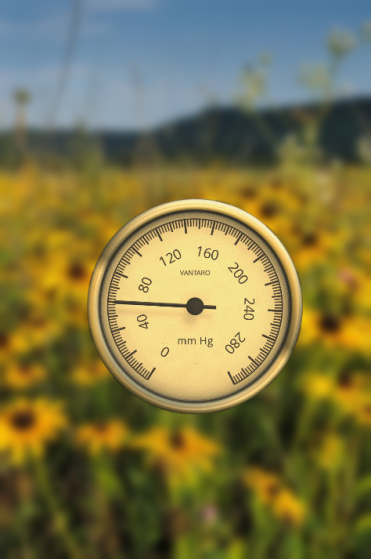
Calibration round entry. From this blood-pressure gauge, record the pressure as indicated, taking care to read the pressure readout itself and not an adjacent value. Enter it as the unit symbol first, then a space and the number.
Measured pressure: mmHg 60
